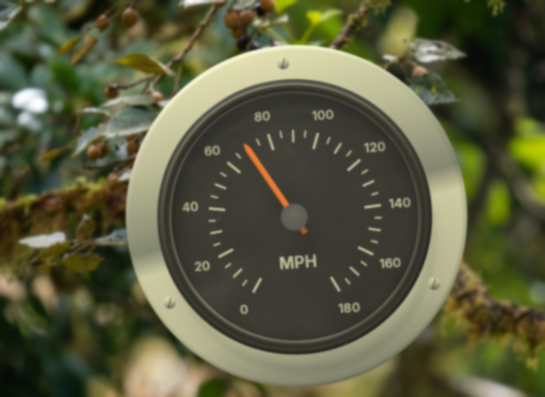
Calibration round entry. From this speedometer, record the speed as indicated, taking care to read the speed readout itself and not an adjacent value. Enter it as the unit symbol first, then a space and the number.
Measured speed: mph 70
